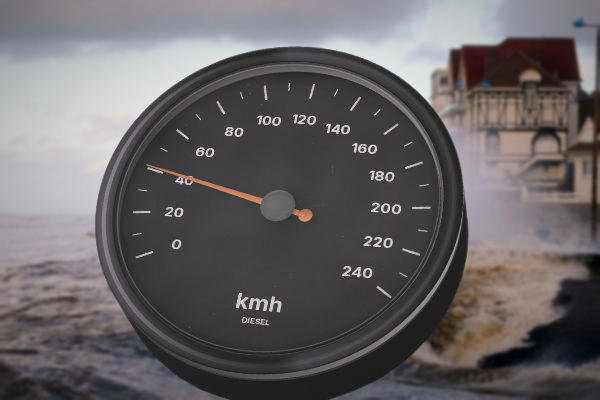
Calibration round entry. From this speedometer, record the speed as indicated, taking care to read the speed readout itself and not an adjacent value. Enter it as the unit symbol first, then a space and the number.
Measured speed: km/h 40
